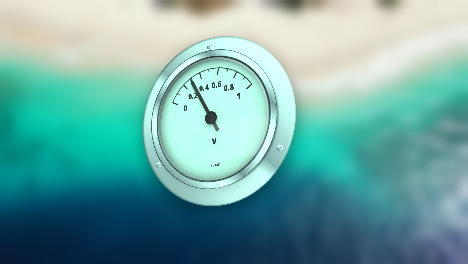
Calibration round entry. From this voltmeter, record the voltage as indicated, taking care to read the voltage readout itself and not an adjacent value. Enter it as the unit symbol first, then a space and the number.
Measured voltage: V 0.3
